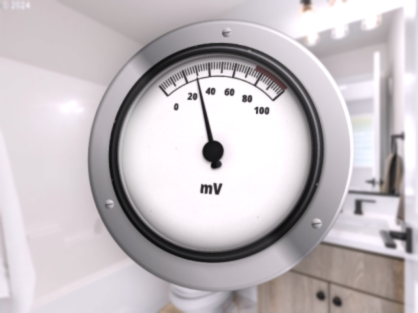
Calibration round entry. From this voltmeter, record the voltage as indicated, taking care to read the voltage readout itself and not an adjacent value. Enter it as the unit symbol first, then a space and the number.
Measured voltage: mV 30
